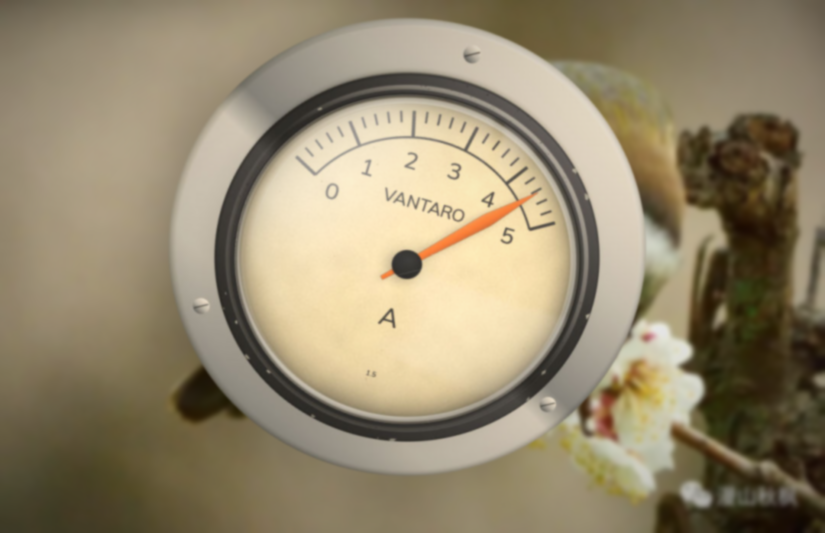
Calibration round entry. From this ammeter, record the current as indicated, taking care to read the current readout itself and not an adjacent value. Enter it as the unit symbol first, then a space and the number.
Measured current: A 4.4
